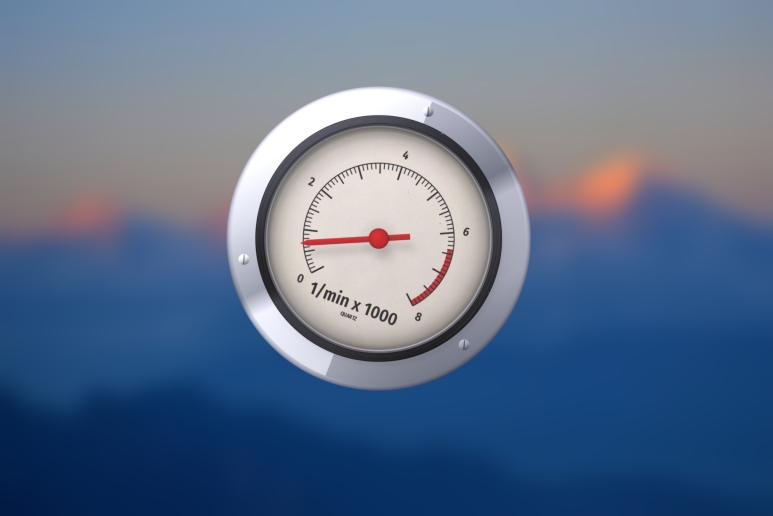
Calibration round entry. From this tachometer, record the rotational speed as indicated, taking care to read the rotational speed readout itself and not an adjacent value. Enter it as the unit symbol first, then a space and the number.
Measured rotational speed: rpm 700
